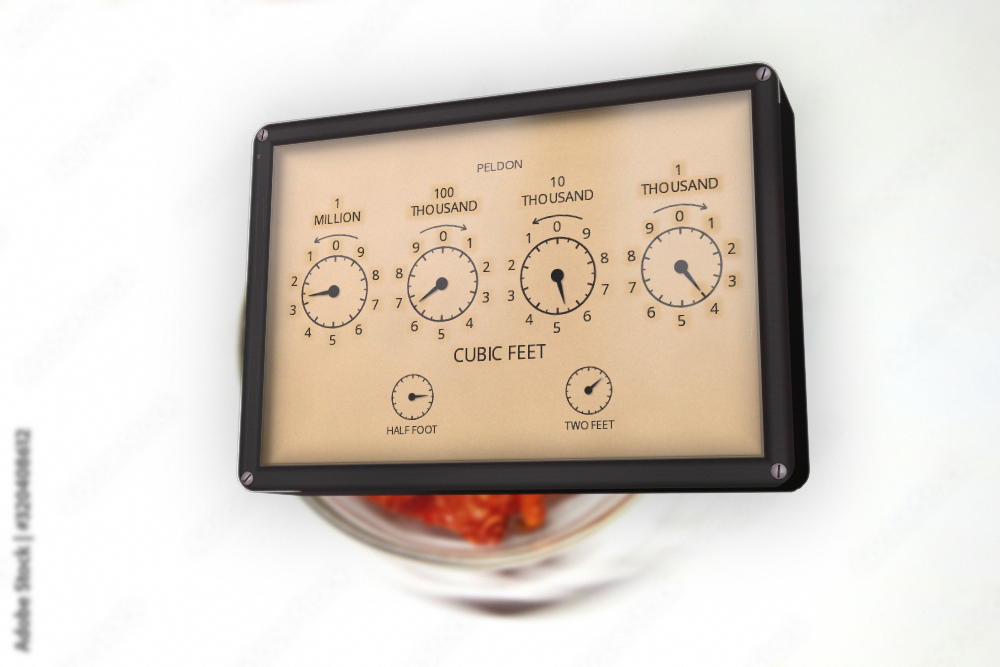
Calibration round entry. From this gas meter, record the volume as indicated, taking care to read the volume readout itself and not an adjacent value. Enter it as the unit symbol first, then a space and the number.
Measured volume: ft³ 265400
